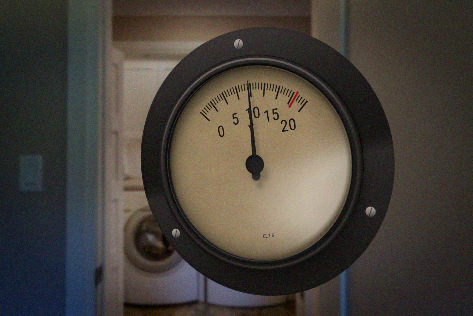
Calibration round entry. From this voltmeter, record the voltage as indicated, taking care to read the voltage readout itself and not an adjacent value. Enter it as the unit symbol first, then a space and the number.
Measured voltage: V 10
